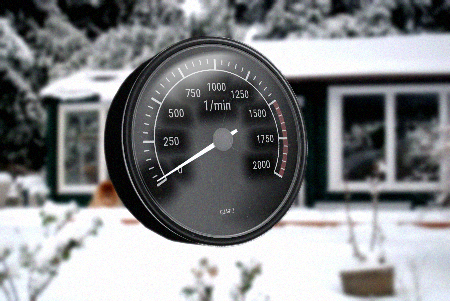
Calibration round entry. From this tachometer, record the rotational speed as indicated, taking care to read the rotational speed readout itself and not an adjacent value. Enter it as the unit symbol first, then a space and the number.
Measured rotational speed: rpm 25
